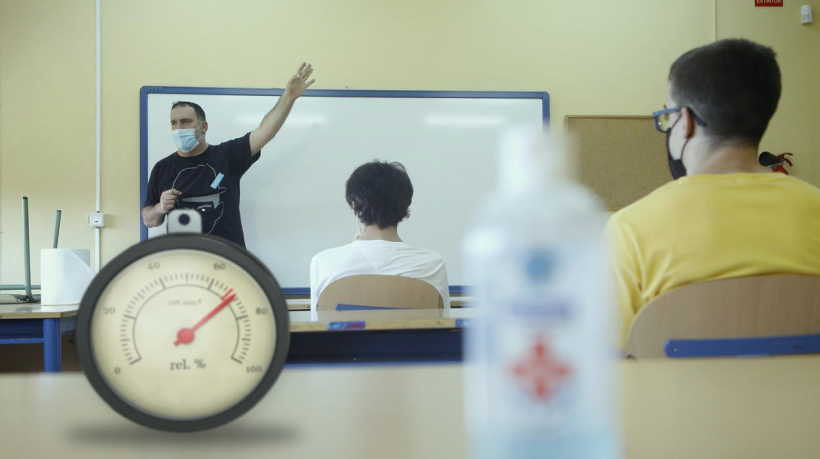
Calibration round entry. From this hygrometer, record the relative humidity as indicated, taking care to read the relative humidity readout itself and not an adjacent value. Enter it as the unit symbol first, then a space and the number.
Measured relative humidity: % 70
